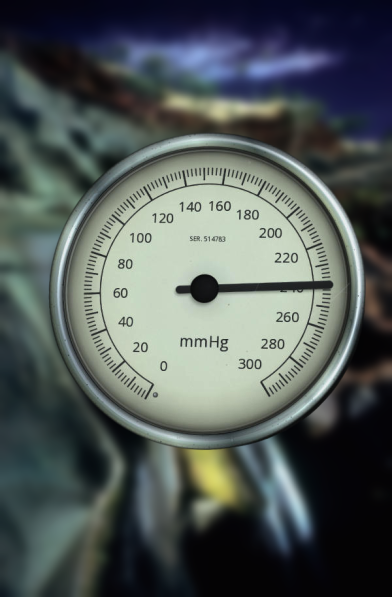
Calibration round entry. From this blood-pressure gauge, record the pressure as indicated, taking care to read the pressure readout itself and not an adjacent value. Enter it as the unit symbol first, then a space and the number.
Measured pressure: mmHg 240
